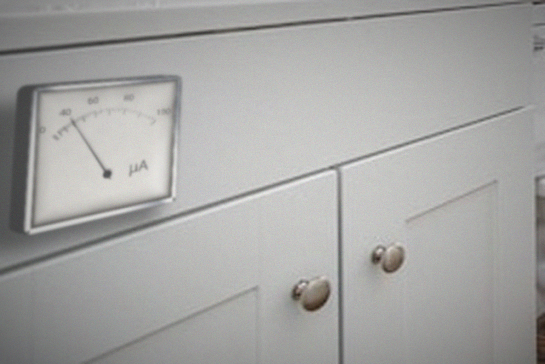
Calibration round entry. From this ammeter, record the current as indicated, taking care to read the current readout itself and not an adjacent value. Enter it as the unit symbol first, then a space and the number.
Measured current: µA 40
